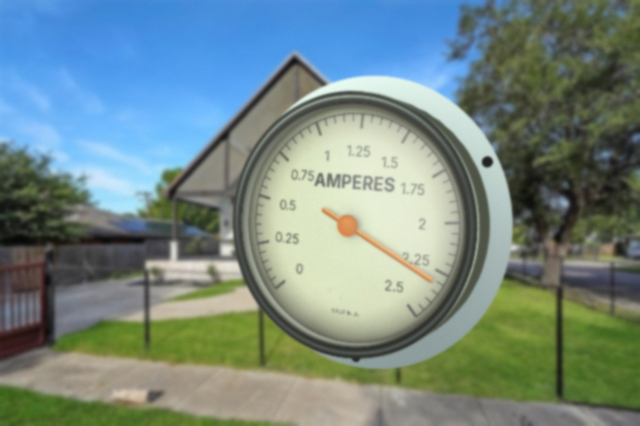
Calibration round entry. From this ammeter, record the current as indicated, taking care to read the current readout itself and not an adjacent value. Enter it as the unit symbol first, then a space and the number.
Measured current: A 2.3
